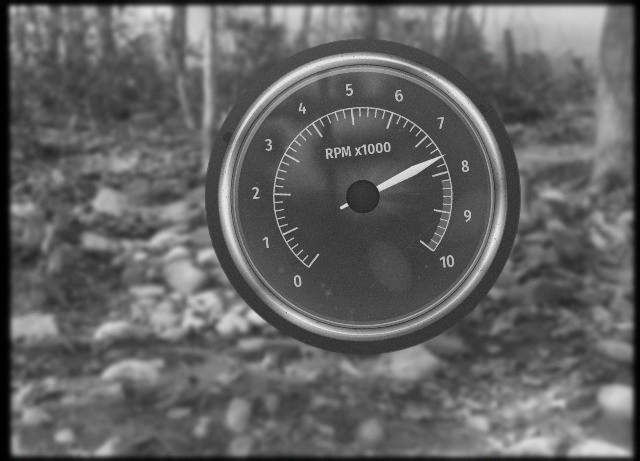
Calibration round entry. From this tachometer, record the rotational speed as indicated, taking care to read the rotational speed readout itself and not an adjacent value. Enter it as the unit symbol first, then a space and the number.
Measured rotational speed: rpm 7600
